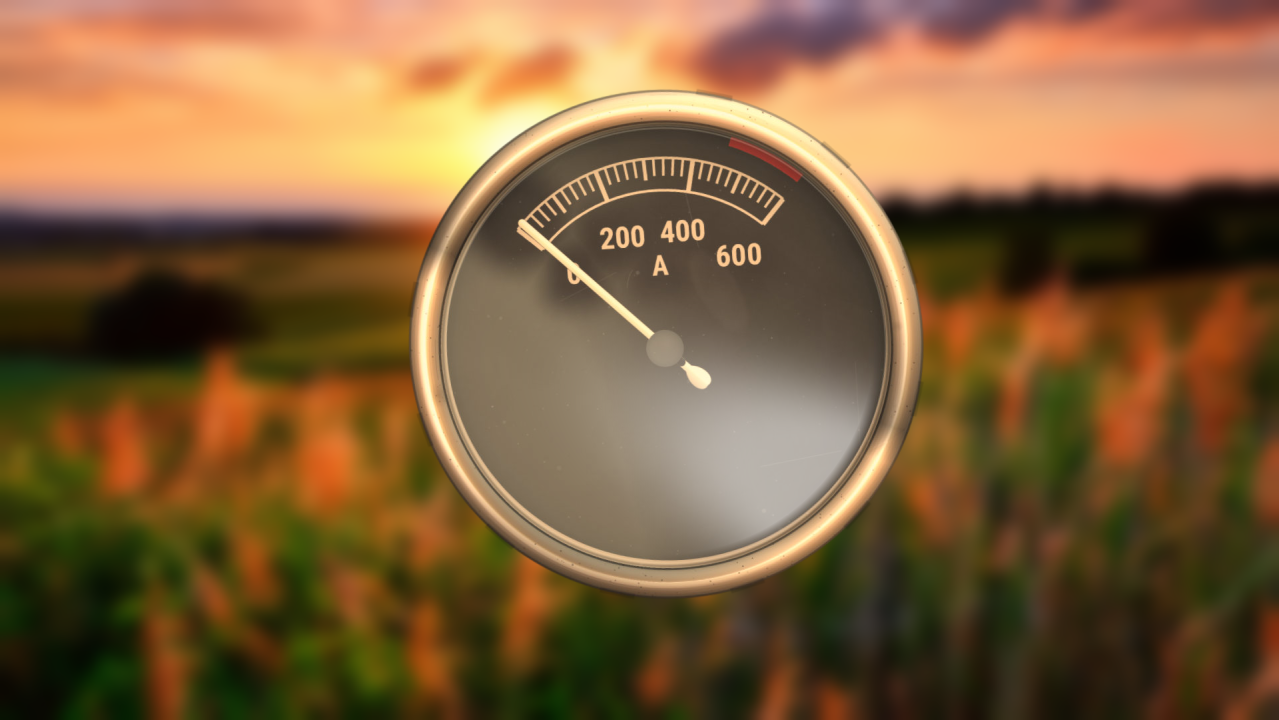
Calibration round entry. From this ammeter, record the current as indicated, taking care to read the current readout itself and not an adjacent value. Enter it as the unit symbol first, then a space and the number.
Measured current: A 20
